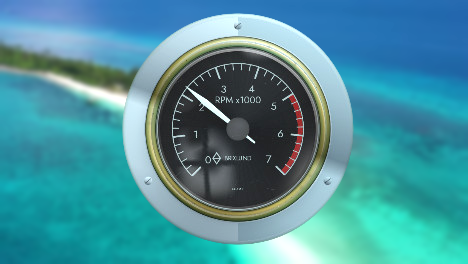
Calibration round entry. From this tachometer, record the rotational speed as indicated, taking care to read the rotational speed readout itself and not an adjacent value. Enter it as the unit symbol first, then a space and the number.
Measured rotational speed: rpm 2200
